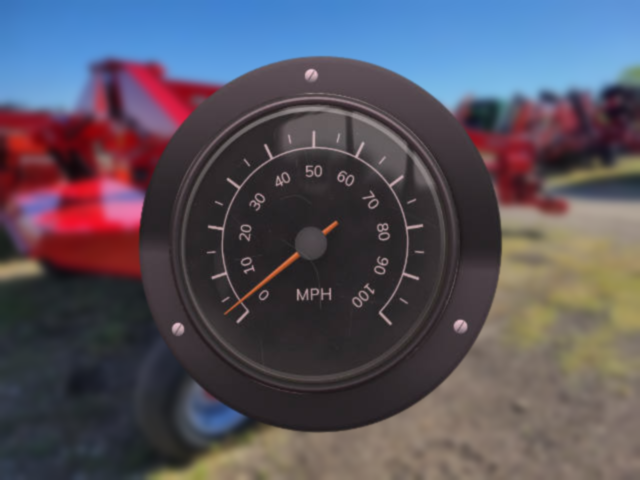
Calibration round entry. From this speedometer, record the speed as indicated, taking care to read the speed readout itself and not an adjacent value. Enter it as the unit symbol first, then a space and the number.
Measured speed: mph 2.5
